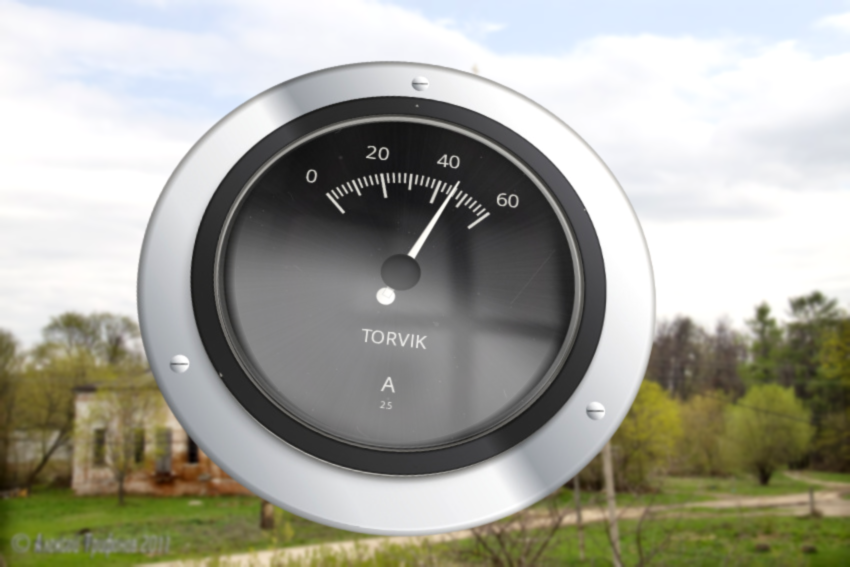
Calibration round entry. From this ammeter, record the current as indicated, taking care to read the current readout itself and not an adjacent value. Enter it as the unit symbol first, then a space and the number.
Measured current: A 46
